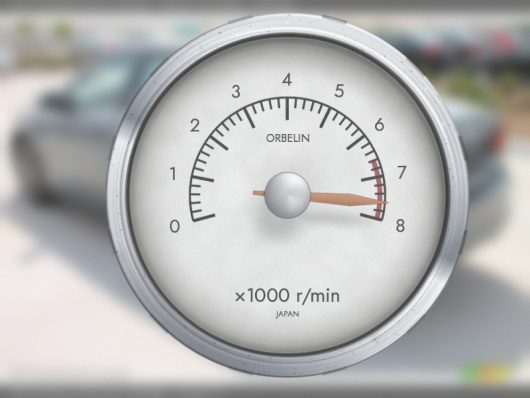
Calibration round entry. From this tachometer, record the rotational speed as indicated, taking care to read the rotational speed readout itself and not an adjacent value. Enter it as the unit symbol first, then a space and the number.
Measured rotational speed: rpm 7600
